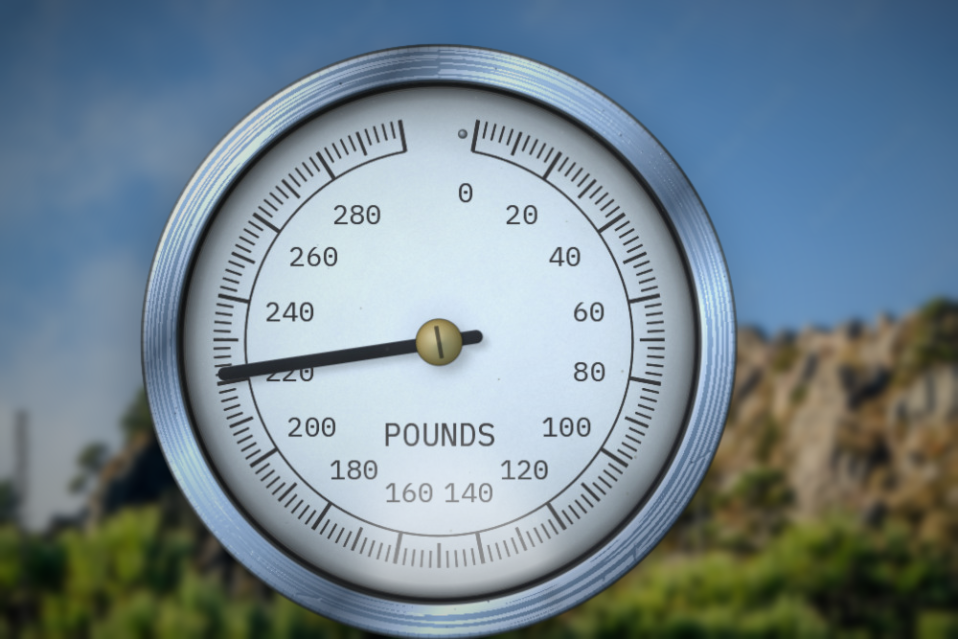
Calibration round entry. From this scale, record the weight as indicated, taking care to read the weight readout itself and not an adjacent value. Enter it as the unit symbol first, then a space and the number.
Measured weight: lb 222
